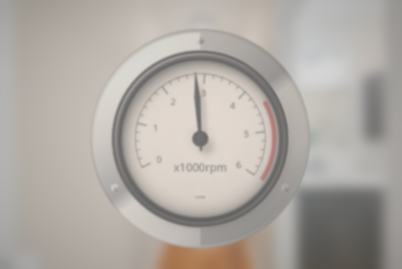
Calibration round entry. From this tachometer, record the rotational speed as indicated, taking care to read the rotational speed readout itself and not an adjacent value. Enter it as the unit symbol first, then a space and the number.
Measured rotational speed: rpm 2800
